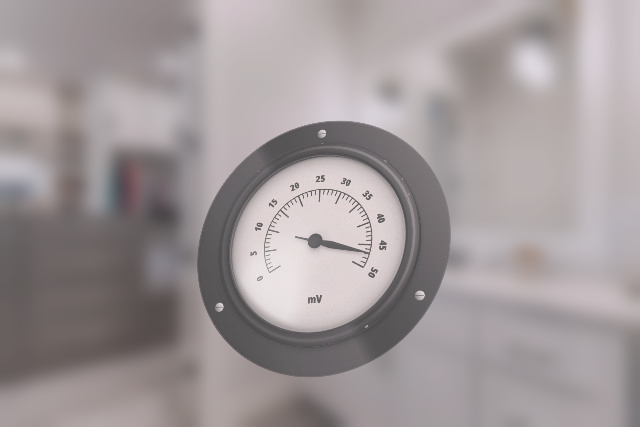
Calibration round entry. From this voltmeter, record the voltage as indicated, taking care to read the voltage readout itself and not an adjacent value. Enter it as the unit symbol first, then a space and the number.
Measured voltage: mV 47
